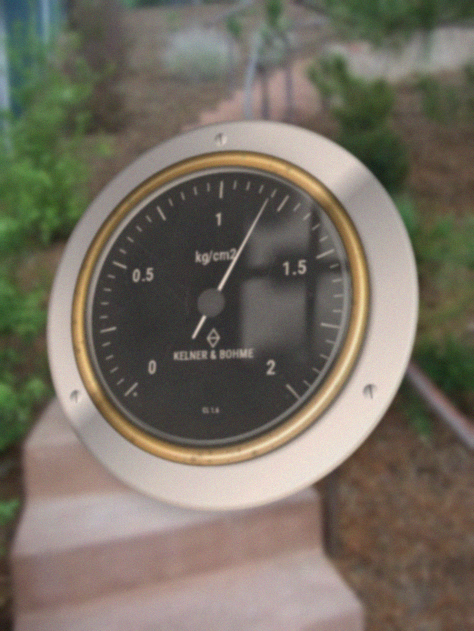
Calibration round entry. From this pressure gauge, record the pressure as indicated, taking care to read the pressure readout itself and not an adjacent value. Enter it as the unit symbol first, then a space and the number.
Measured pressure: kg/cm² 1.2
